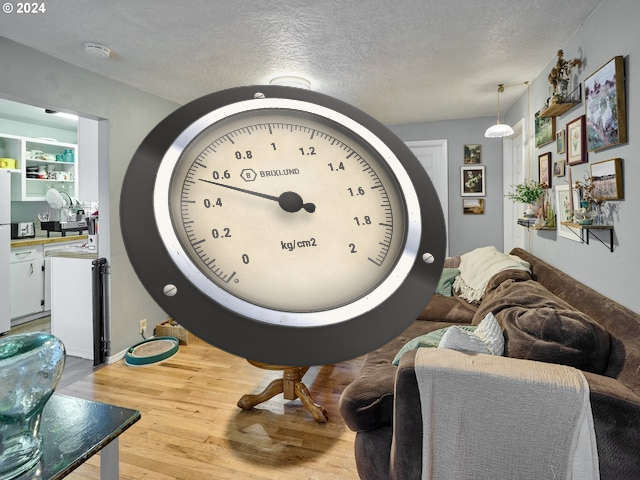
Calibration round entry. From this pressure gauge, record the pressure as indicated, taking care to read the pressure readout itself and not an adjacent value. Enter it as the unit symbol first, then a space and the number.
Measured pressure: kg/cm² 0.5
